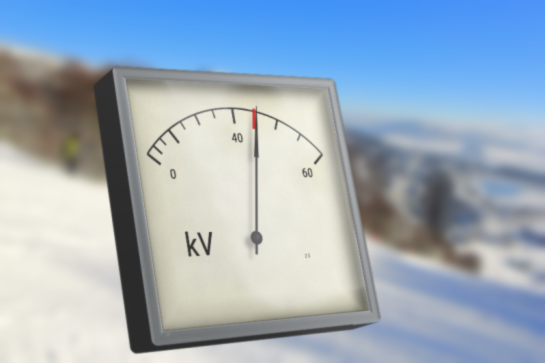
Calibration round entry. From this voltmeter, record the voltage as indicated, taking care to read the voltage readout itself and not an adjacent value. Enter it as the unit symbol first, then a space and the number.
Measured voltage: kV 45
